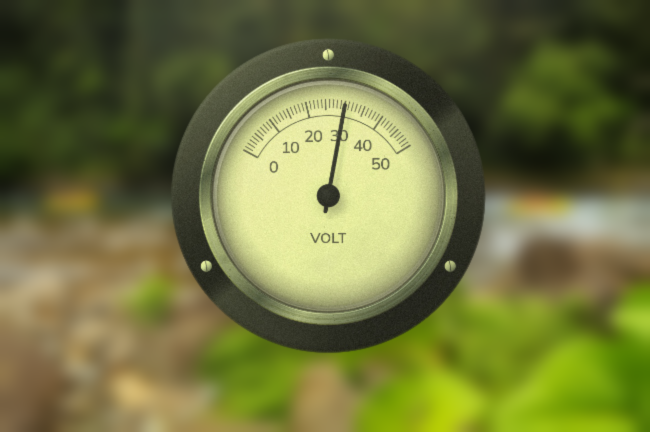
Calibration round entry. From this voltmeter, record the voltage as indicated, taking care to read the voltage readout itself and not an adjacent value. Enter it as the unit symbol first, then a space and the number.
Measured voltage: V 30
